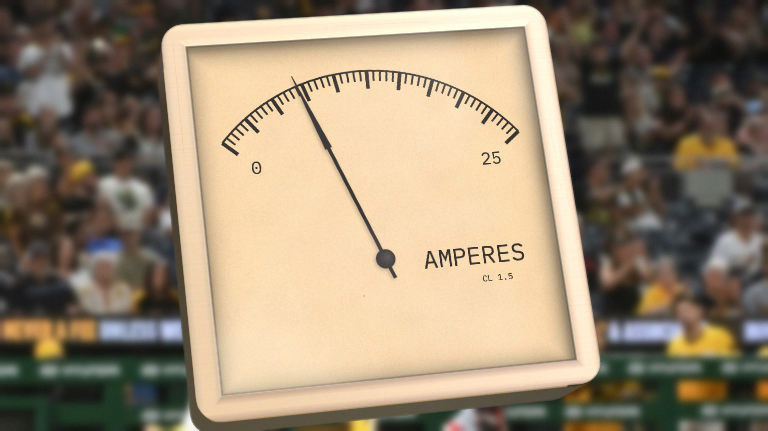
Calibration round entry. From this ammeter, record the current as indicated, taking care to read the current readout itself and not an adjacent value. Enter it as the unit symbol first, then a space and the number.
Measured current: A 7
